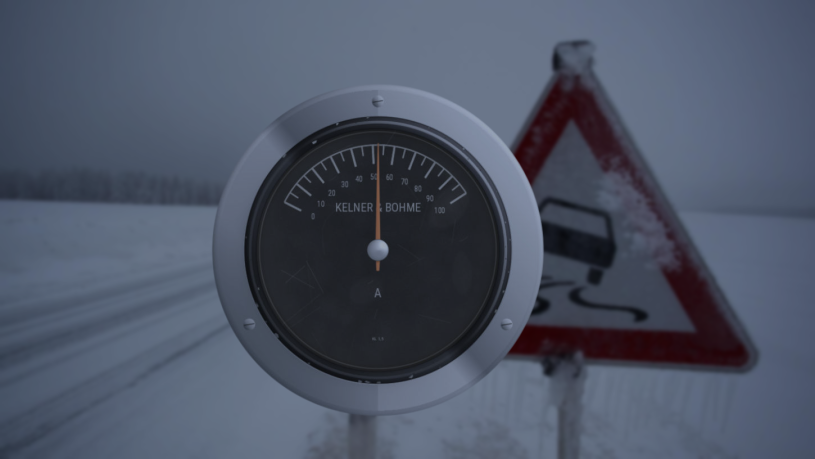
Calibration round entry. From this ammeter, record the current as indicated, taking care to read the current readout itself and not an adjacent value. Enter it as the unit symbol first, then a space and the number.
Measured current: A 52.5
